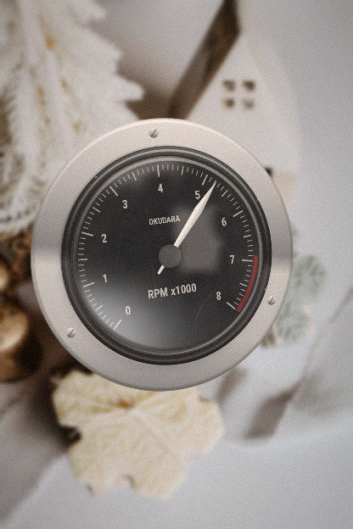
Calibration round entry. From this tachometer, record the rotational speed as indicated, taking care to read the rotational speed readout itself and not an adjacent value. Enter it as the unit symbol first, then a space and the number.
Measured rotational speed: rpm 5200
